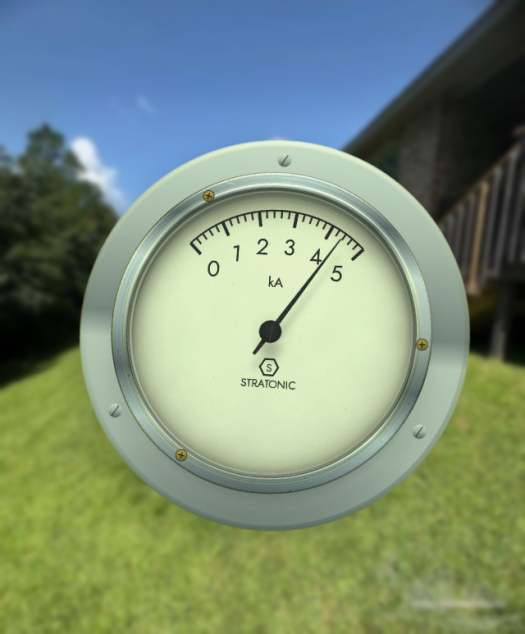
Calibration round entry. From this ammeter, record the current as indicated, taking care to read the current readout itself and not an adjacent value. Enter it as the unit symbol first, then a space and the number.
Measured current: kA 4.4
